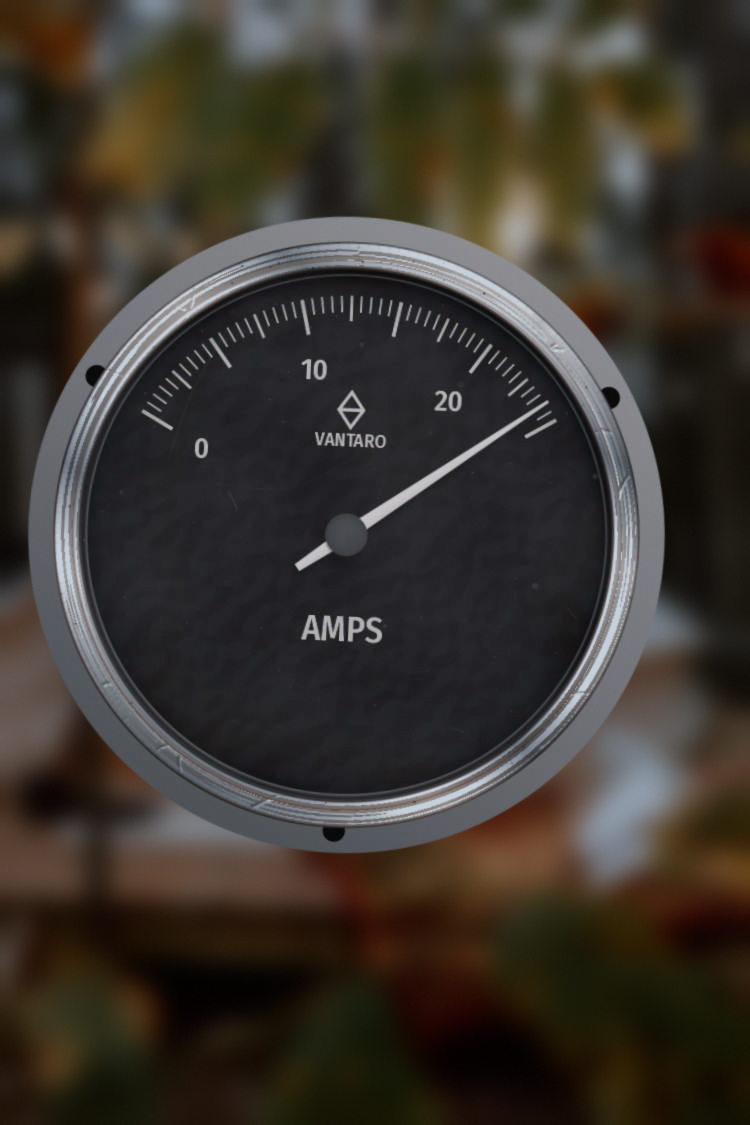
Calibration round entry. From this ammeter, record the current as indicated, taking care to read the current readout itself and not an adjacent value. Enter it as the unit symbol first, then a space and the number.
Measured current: A 24
